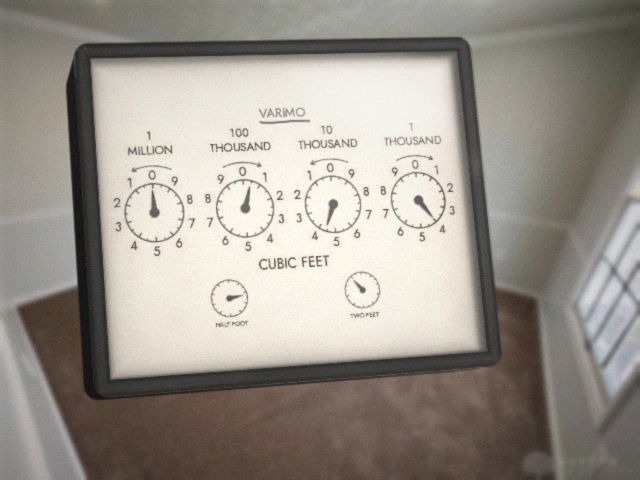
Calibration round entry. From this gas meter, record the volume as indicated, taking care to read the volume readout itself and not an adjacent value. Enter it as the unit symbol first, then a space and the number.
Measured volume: ft³ 4400
